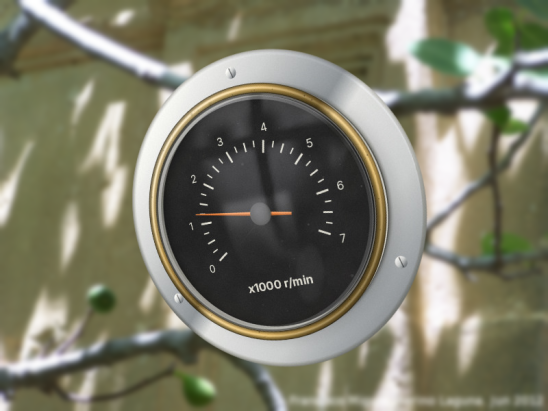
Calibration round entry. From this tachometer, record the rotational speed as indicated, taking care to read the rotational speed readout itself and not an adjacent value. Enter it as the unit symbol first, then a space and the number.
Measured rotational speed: rpm 1250
